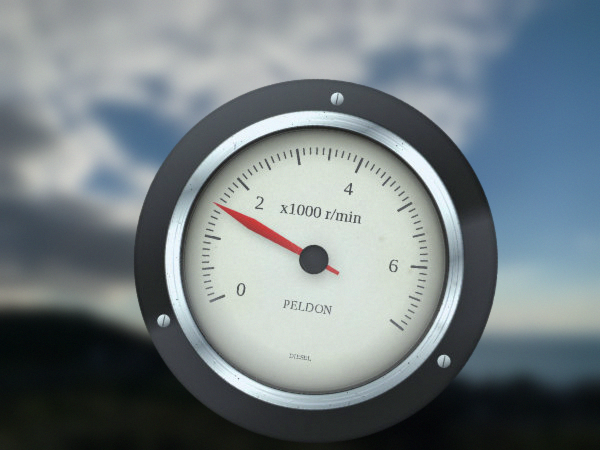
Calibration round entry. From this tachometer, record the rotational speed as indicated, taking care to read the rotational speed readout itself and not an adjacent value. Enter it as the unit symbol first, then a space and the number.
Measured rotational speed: rpm 1500
